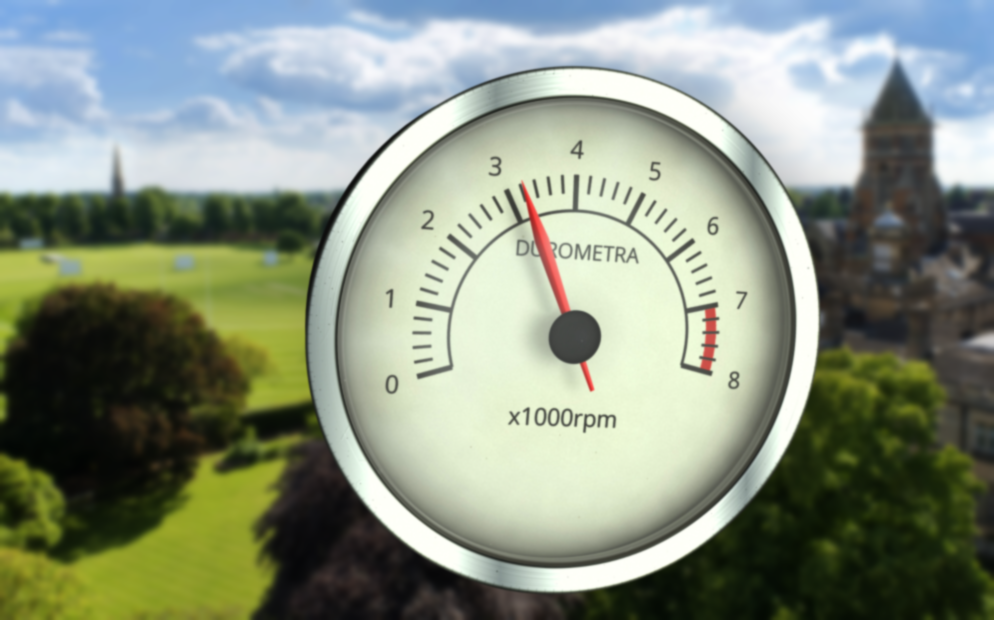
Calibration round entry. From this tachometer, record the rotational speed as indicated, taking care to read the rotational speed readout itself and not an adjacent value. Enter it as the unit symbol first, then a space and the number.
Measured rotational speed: rpm 3200
